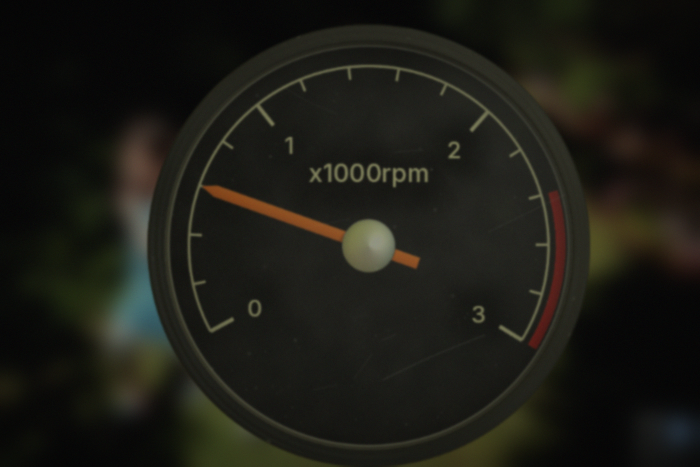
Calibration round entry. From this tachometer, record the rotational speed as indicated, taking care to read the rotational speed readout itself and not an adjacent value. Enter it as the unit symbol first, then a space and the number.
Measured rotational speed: rpm 600
